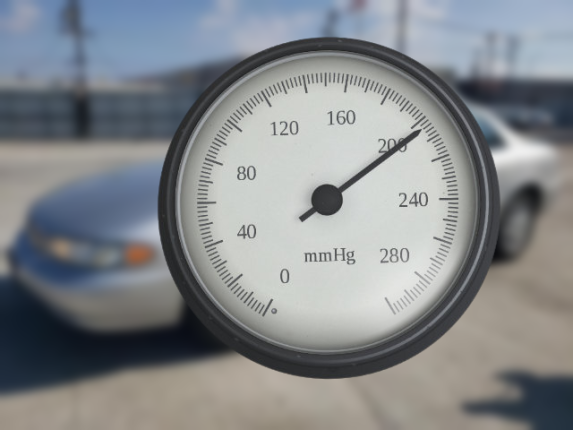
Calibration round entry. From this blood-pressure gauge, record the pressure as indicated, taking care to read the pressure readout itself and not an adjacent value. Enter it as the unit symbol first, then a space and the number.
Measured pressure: mmHg 204
